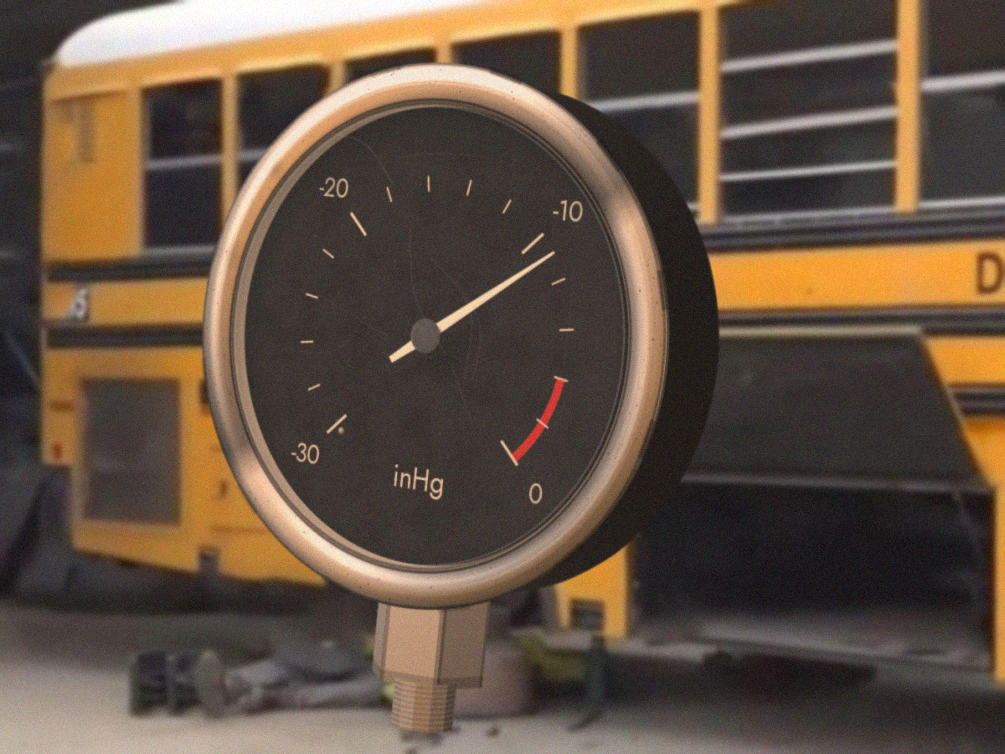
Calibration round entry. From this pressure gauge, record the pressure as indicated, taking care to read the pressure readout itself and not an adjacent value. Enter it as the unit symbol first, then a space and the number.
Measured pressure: inHg -9
